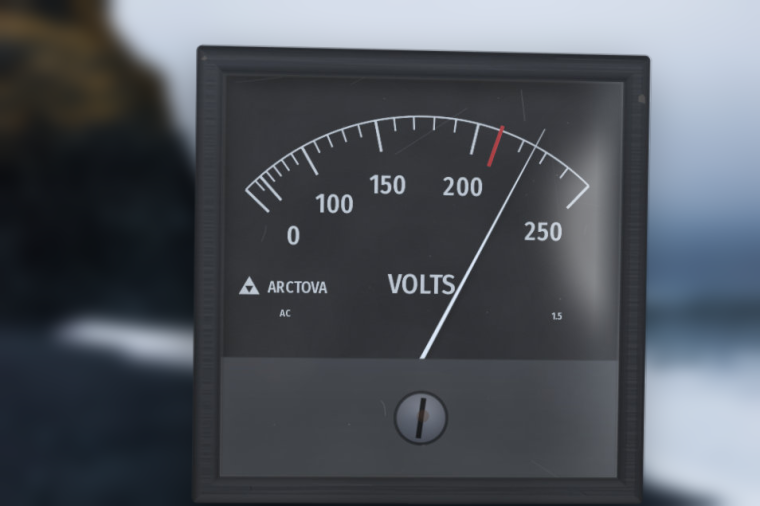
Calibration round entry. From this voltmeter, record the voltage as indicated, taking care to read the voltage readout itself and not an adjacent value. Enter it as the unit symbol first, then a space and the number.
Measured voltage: V 225
